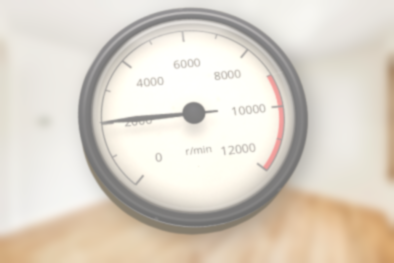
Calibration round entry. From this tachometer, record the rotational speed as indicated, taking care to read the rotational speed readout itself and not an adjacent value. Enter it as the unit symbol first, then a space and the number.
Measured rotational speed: rpm 2000
